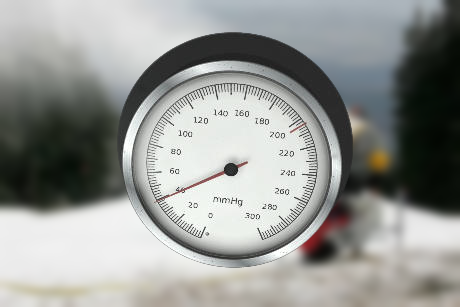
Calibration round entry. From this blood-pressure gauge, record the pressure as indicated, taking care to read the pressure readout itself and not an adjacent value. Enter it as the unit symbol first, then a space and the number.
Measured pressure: mmHg 40
